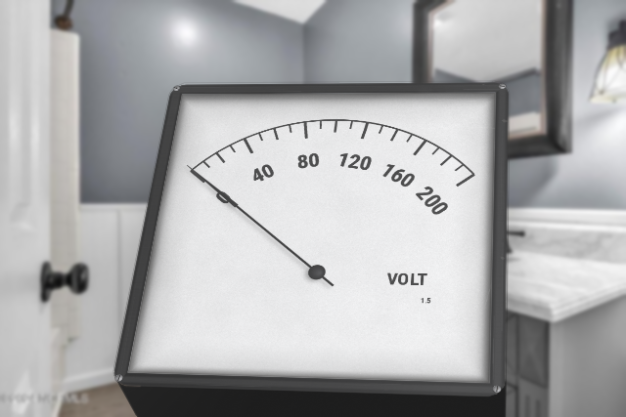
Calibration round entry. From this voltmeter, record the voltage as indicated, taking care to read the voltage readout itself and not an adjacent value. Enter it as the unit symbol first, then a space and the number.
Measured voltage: V 0
